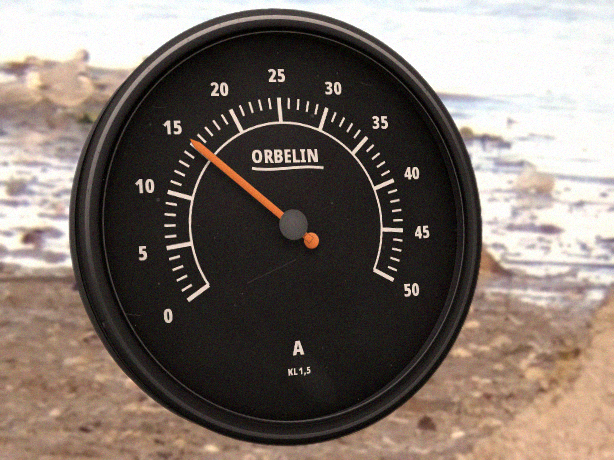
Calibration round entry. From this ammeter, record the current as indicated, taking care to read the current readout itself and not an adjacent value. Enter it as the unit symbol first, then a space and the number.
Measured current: A 15
